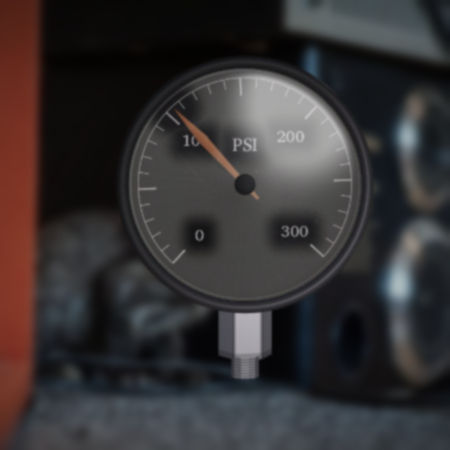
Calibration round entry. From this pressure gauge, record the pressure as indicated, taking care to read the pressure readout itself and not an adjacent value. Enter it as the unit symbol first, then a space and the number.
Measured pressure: psi 105
